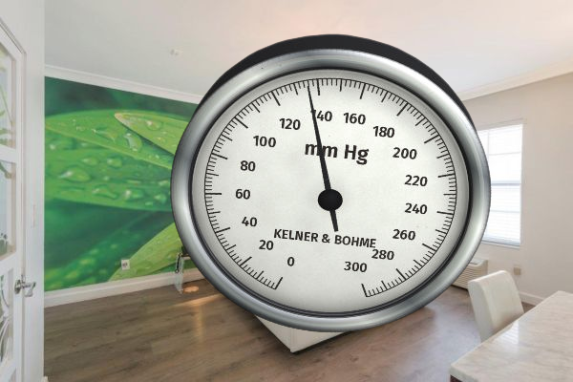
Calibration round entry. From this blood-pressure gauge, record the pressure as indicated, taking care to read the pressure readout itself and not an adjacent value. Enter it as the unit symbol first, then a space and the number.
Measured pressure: mmHg 136
